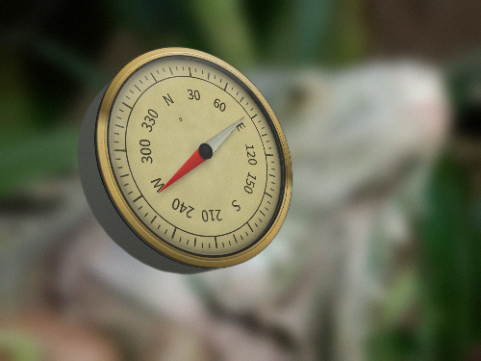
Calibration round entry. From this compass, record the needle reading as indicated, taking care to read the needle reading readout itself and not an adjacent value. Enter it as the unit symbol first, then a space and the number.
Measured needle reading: ° 265
